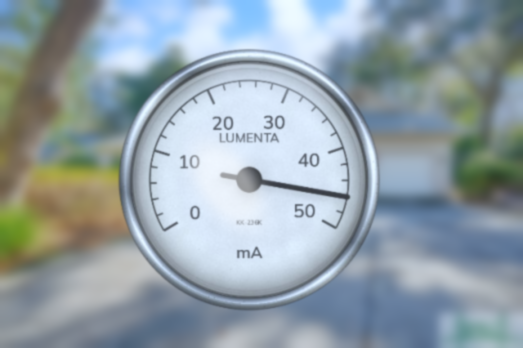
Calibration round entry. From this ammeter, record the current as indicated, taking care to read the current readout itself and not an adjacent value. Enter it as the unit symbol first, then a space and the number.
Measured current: mA 46
